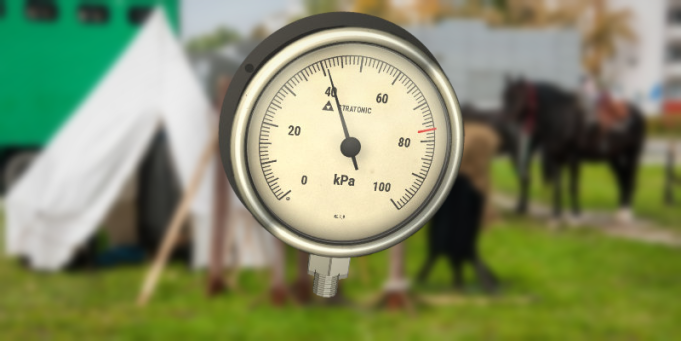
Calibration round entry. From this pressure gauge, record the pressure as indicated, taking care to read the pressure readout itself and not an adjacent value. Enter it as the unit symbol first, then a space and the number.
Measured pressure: kPa 41
